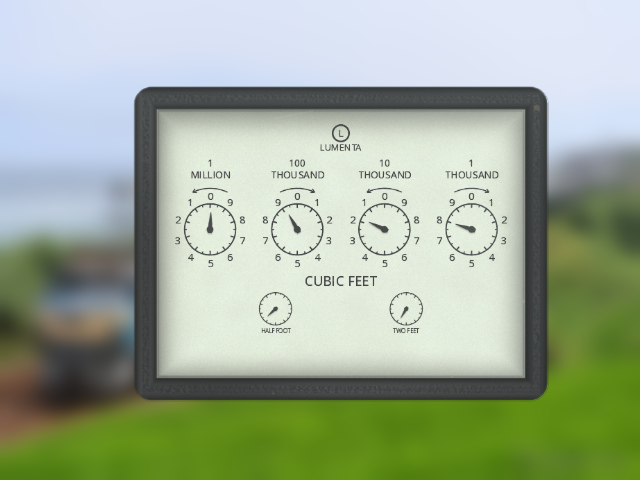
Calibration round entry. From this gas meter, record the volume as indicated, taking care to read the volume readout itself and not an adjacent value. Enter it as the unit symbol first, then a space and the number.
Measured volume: ft³ 991800
